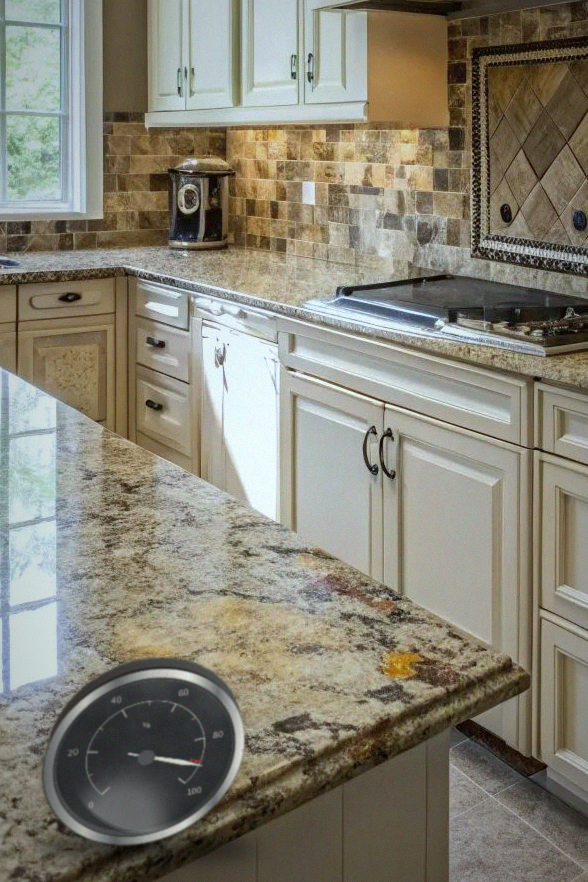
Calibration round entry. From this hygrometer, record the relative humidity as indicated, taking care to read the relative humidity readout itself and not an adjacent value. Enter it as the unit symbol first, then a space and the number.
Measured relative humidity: % 90
